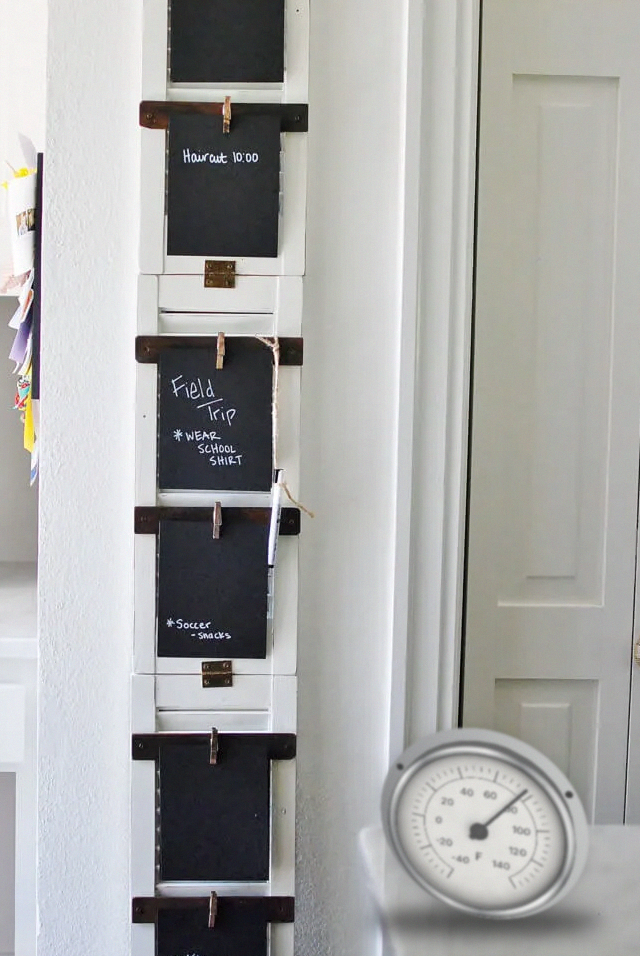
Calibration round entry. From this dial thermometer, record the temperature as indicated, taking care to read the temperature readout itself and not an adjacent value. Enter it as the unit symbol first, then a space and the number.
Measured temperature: °F 76
